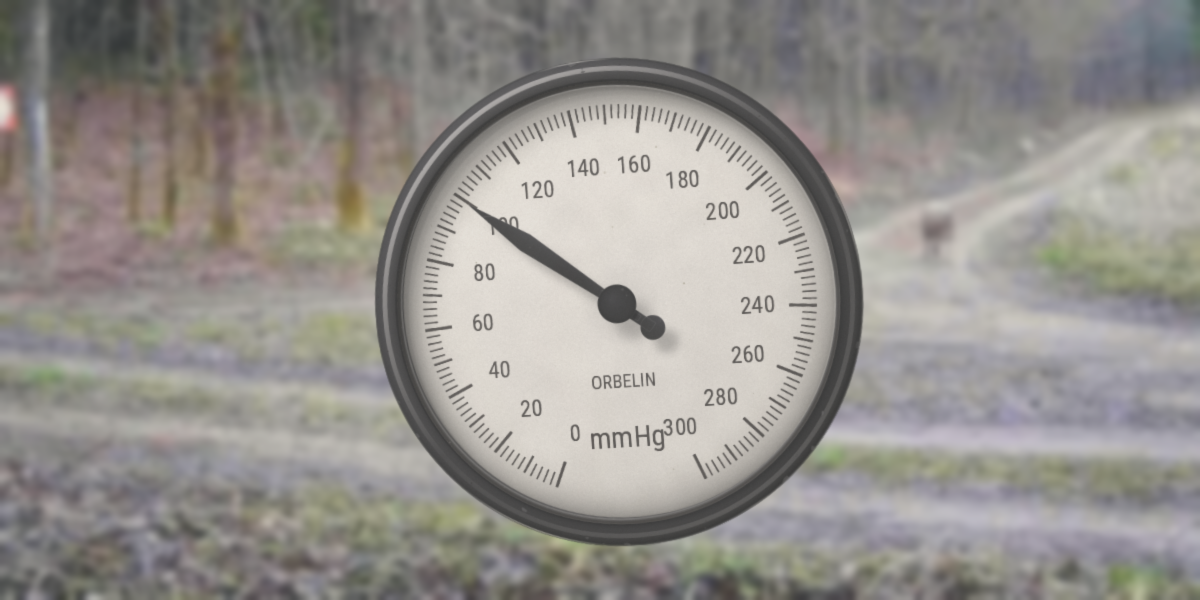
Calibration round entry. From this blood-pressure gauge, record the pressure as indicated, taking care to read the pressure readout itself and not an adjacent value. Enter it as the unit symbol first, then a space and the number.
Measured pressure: mmHg 100
